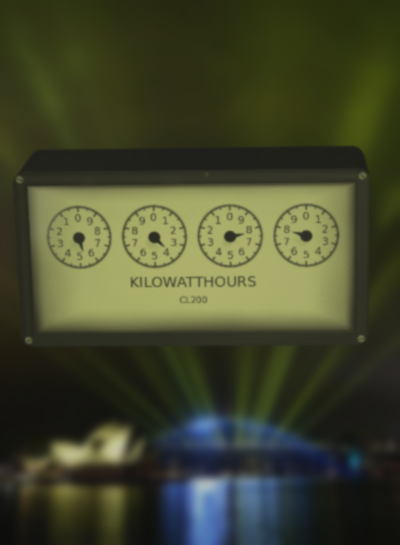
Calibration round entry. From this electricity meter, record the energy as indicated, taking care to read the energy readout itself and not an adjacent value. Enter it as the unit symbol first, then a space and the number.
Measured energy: kWh 5378
